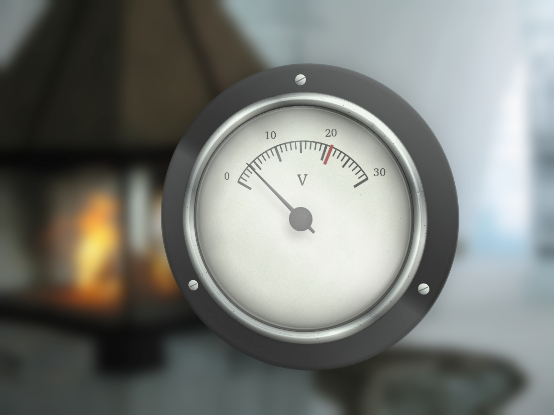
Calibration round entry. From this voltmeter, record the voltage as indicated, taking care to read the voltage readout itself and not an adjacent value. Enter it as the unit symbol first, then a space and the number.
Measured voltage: V 4
